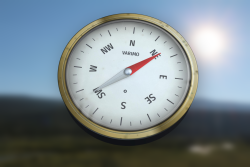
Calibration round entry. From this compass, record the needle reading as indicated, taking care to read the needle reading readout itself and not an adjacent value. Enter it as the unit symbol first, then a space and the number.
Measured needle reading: ° 50
